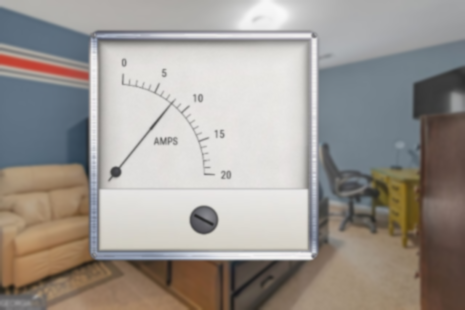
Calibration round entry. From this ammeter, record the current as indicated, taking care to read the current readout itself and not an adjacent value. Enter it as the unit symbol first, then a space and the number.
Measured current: A 8
